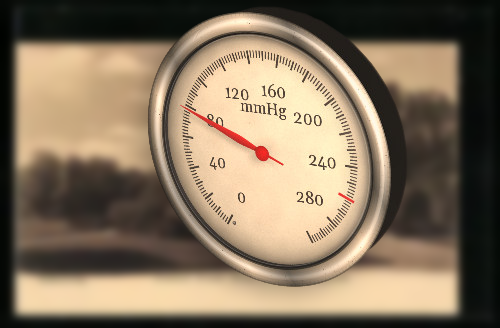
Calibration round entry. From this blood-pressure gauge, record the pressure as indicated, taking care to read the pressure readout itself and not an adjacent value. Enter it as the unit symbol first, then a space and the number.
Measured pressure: mmHg 80
